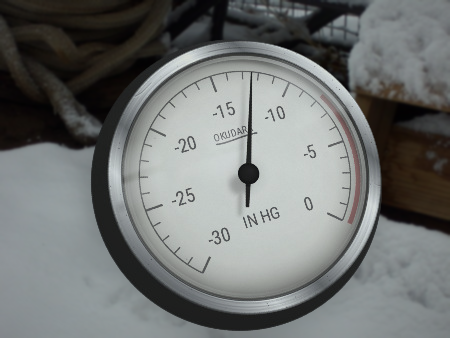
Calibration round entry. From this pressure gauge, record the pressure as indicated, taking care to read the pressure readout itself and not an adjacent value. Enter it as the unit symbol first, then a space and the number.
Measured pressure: inHg -12.5
